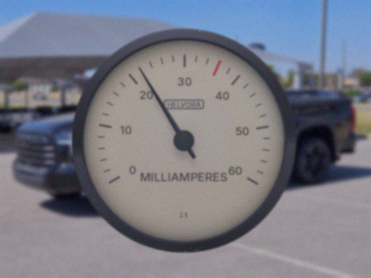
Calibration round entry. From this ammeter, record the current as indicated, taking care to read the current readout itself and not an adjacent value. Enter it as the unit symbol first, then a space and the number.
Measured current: mA 22
